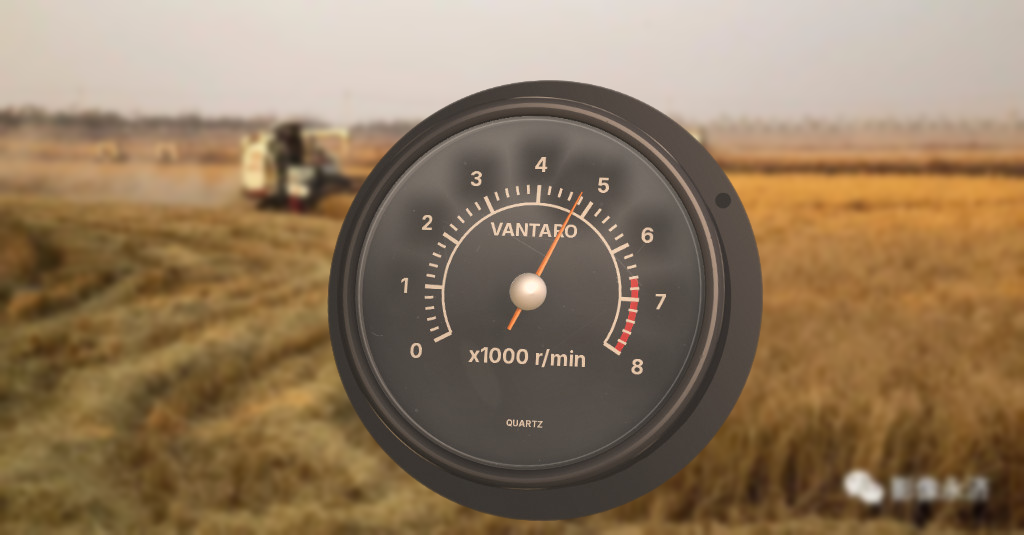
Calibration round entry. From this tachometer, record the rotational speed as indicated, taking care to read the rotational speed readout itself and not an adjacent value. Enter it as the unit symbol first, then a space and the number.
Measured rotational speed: rpm 4800
